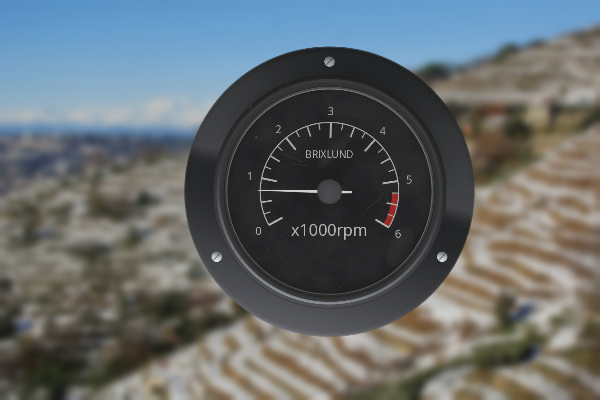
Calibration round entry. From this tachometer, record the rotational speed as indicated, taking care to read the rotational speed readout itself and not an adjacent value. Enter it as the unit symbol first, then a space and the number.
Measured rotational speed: rpm 750
